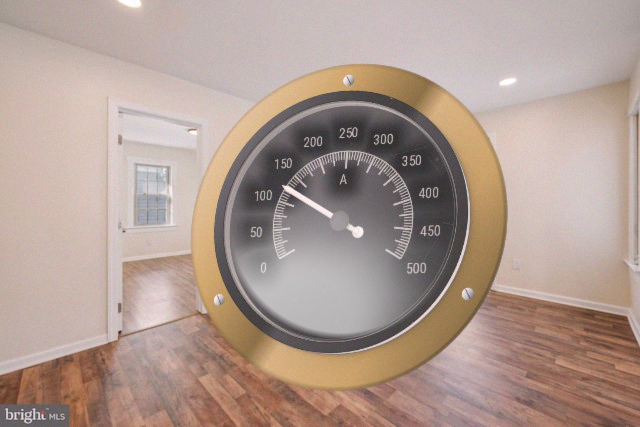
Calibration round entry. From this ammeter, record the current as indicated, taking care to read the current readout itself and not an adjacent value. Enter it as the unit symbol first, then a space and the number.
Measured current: A 125
